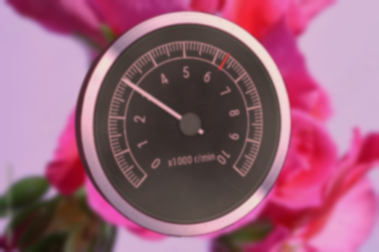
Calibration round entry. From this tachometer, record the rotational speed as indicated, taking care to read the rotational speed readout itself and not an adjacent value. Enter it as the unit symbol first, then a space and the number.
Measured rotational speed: rpm 3000
